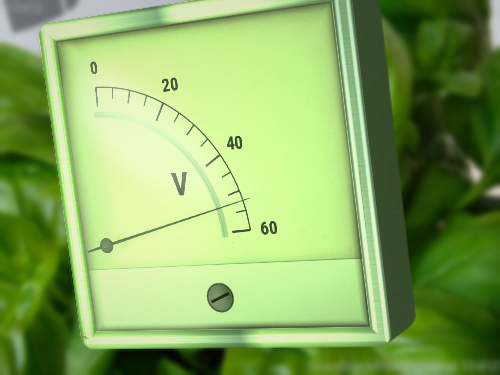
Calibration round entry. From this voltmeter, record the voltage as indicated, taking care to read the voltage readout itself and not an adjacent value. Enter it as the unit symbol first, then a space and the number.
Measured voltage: V 52.5
